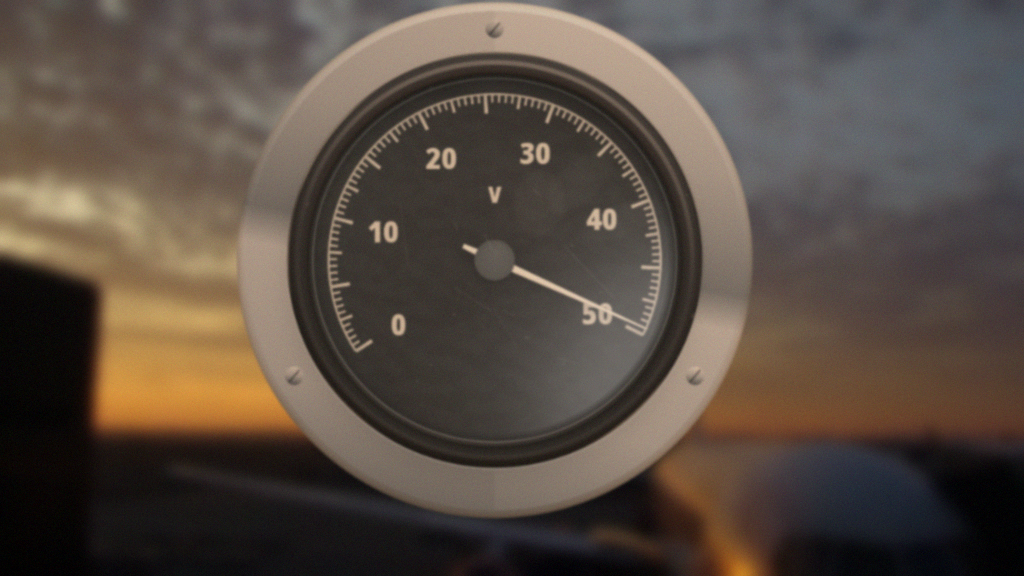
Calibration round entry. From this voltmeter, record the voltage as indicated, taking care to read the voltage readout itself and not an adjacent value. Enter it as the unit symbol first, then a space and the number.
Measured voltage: V 49.5
